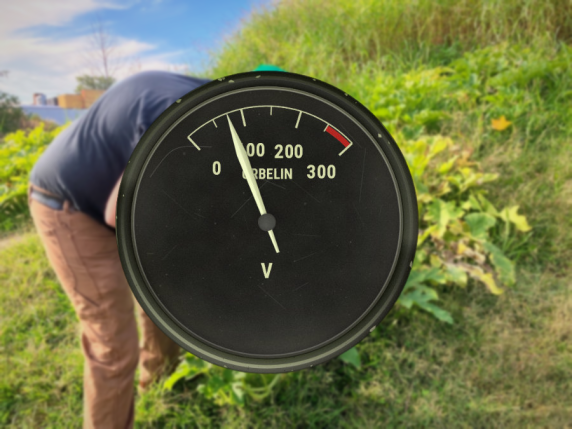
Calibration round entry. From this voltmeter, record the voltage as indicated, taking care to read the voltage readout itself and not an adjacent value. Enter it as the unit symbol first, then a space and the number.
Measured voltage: V 75
